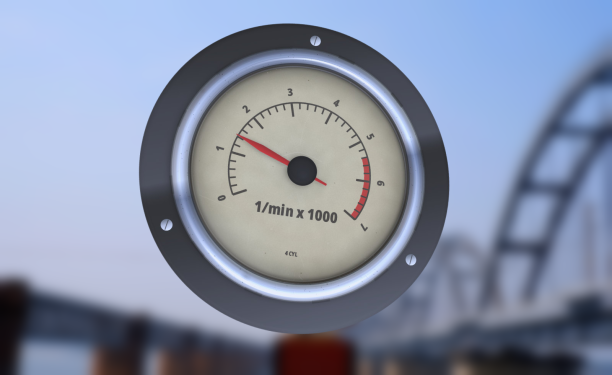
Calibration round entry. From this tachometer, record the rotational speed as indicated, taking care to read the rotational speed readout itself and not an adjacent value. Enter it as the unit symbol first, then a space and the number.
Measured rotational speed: rpm 1400
